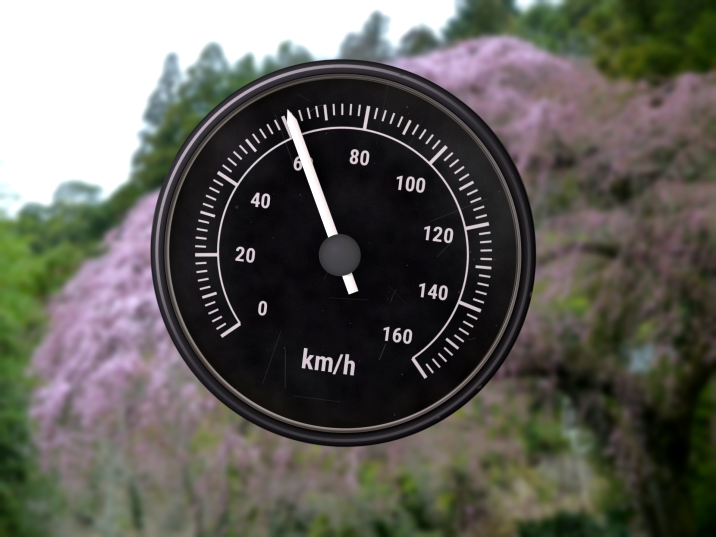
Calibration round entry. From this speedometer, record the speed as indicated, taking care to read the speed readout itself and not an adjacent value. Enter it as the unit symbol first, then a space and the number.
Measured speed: km/h 62
